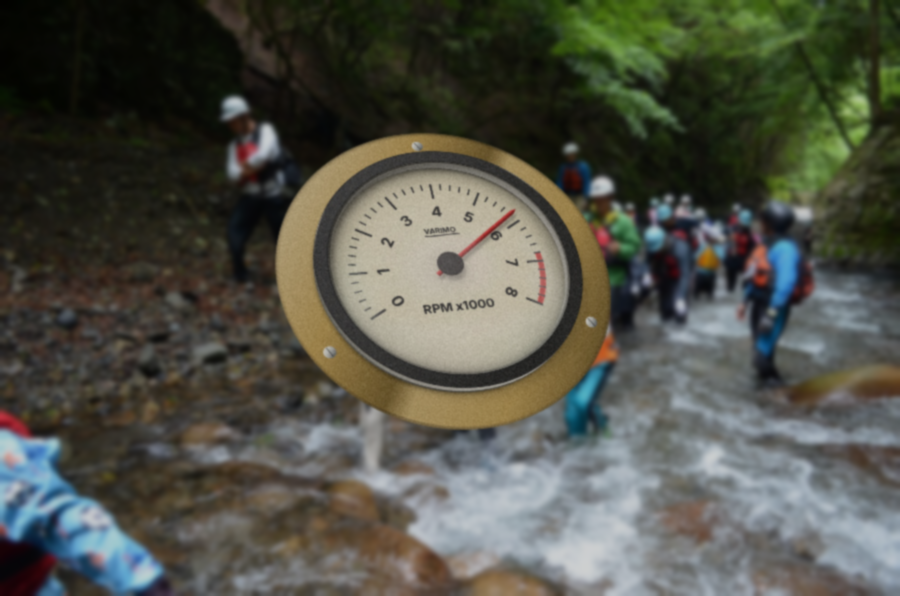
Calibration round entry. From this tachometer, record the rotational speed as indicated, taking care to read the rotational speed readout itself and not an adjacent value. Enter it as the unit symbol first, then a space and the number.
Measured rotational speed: rpm 5800
